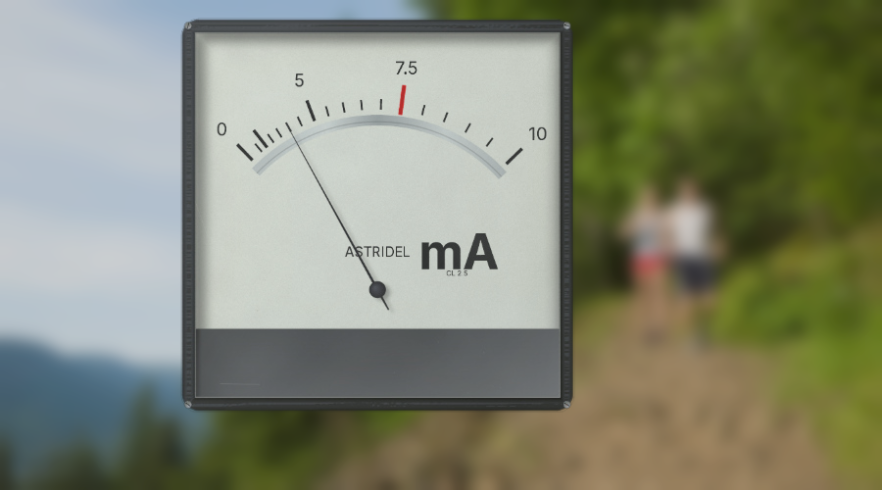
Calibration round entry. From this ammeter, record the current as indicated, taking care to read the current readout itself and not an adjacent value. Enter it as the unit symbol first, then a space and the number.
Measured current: mA 4
